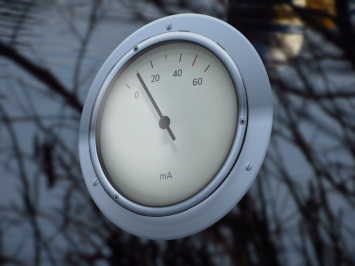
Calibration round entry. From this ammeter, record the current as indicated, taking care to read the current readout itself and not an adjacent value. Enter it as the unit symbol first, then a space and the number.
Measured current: mA 10
